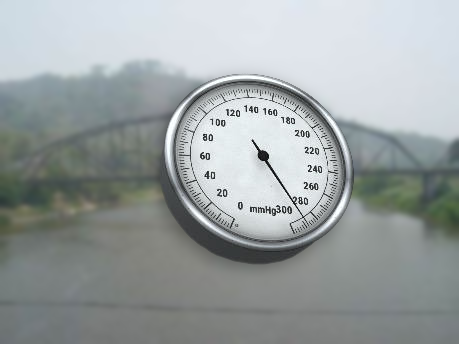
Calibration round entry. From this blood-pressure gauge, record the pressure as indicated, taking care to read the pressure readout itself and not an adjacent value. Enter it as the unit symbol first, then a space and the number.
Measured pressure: mmHg 290
